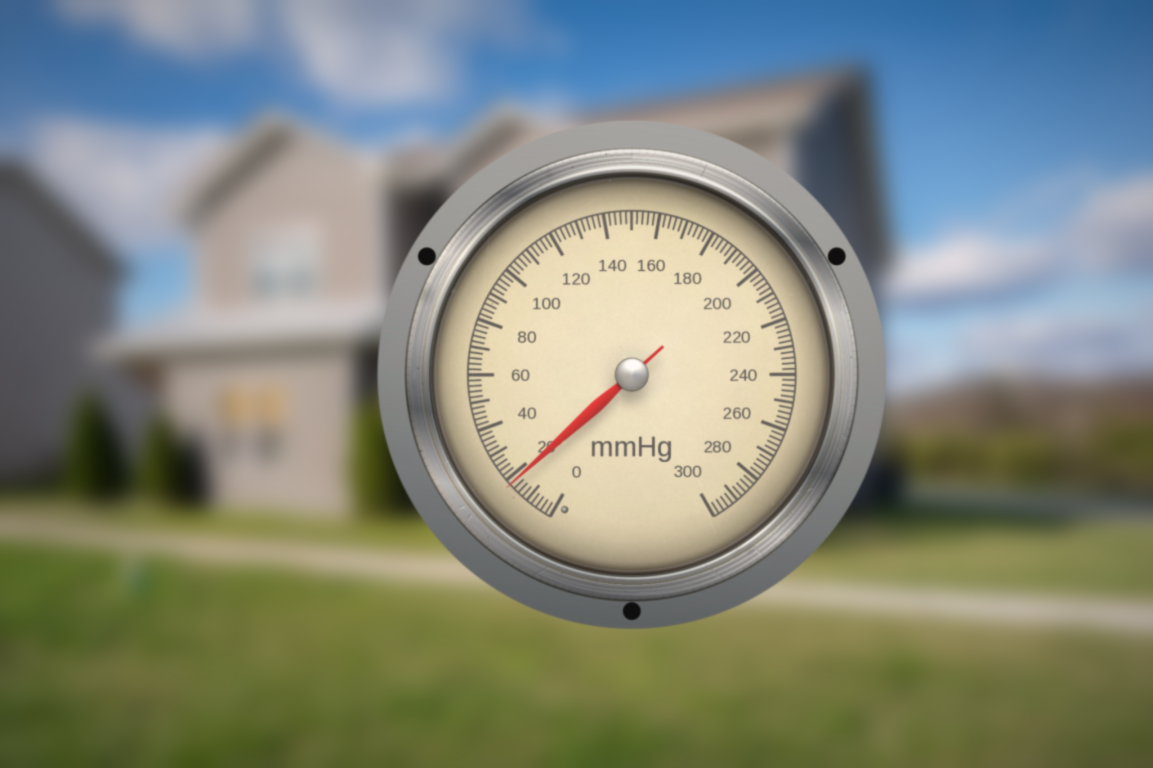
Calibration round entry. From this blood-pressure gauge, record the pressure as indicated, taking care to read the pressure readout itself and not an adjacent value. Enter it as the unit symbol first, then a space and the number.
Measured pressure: mmHg 18
